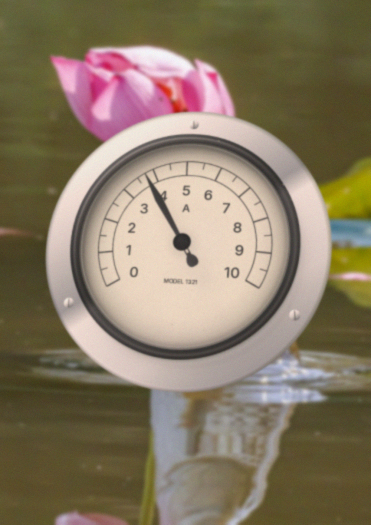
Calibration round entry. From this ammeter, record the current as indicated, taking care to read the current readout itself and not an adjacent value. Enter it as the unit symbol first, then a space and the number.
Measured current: A 3.75
